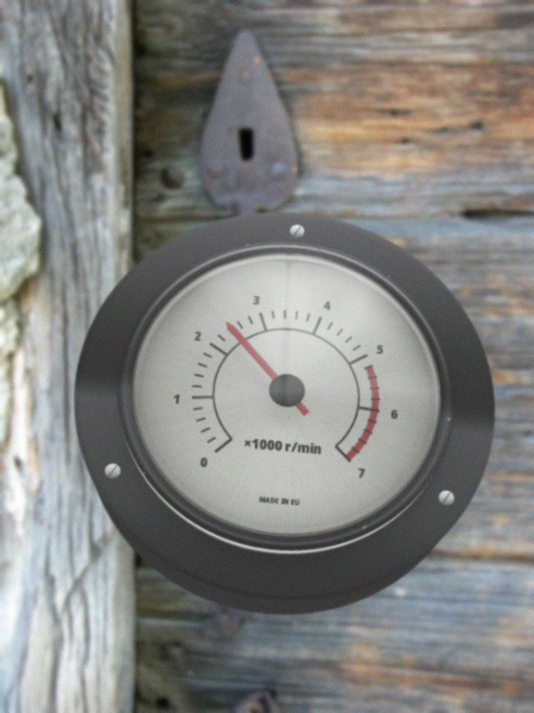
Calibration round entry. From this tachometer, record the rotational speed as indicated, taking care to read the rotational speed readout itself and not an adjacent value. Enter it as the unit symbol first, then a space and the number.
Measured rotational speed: rpm 2400
